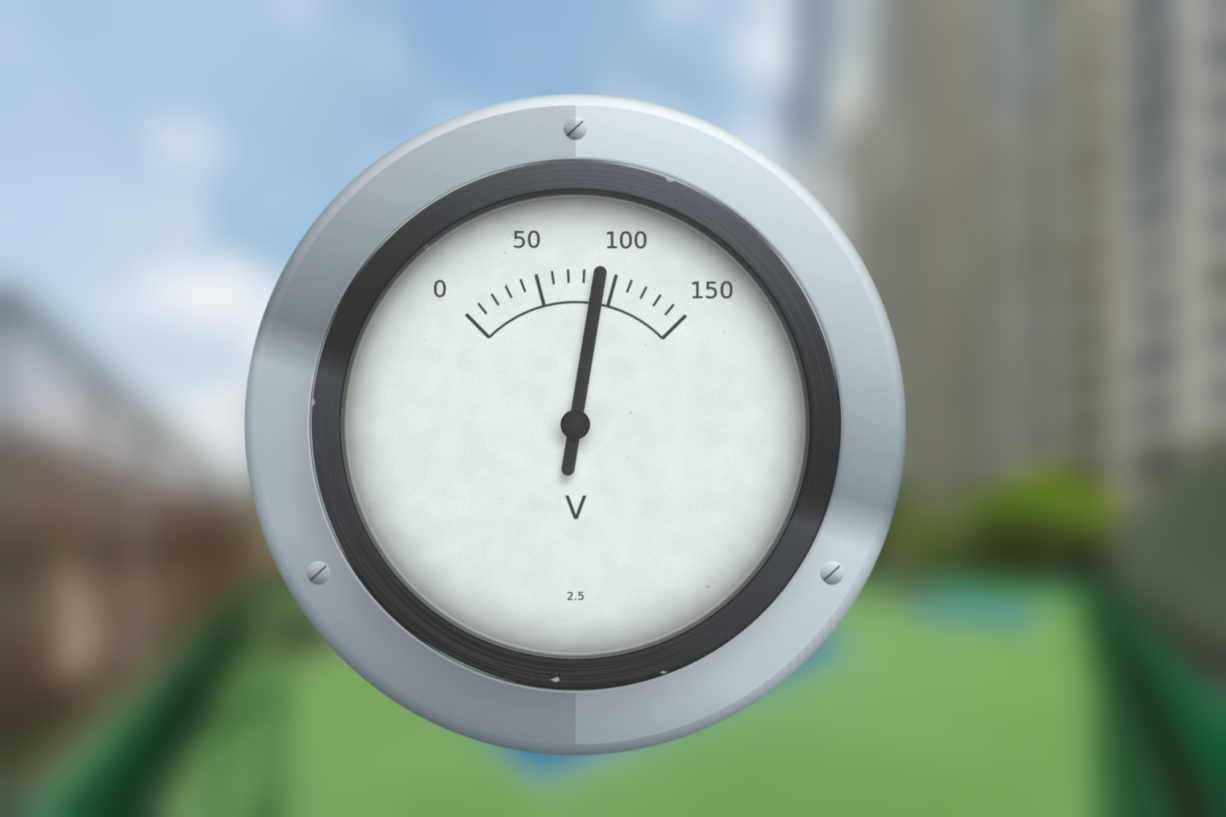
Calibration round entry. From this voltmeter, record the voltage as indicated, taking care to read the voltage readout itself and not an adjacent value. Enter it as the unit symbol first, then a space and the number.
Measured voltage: V 90
